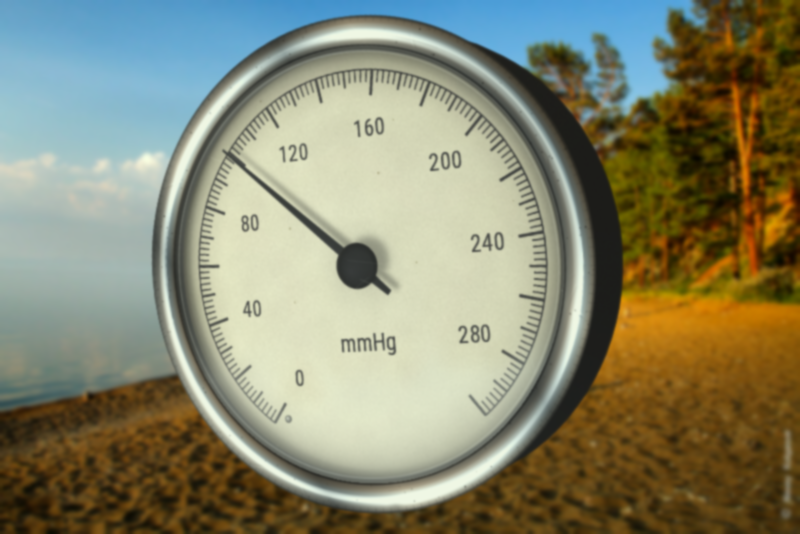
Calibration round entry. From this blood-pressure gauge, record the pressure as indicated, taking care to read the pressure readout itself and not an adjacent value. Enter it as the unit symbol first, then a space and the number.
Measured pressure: mmHg 100
